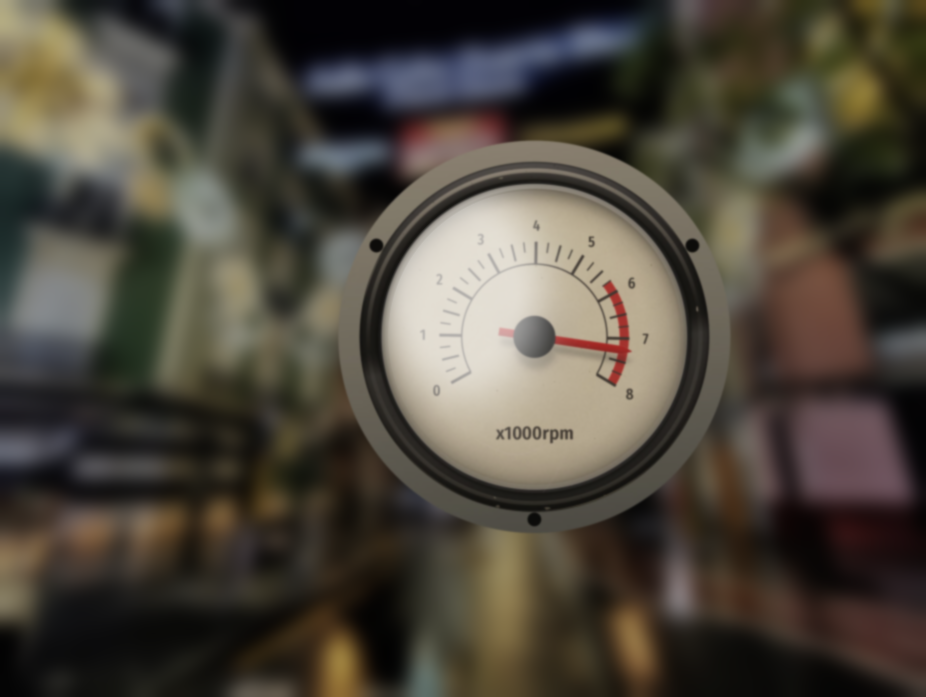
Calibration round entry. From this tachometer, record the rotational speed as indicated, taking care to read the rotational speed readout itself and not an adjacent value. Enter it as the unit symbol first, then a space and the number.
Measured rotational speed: rpm 7250
